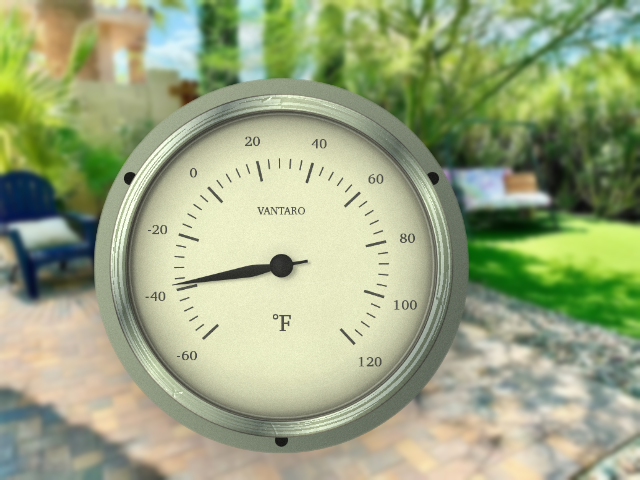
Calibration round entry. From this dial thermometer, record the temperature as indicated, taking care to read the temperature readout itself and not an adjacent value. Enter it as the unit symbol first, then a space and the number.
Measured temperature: °F -38
